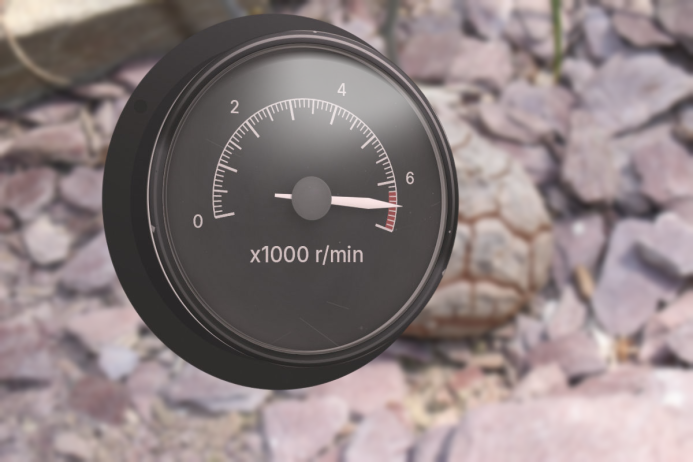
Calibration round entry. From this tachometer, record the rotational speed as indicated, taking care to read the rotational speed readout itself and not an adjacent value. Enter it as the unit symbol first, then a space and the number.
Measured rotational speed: rpm 6500
